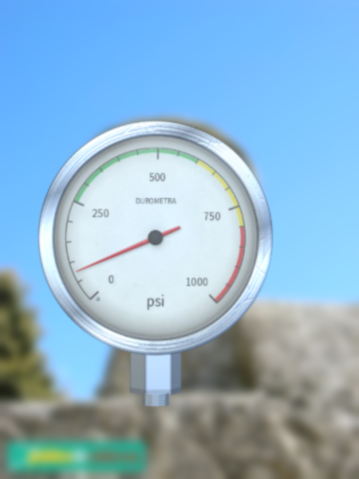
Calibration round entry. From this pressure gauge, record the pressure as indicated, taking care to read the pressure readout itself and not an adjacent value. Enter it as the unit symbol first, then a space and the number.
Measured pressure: psi 75
